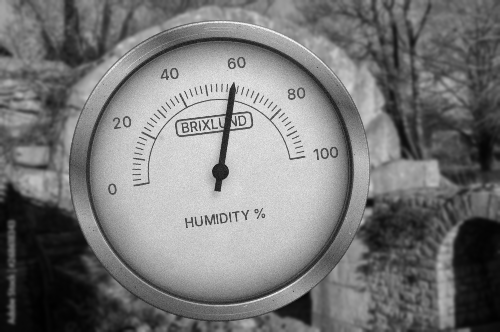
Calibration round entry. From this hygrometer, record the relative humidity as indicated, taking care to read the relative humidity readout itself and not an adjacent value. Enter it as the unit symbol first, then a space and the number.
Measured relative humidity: % 60
